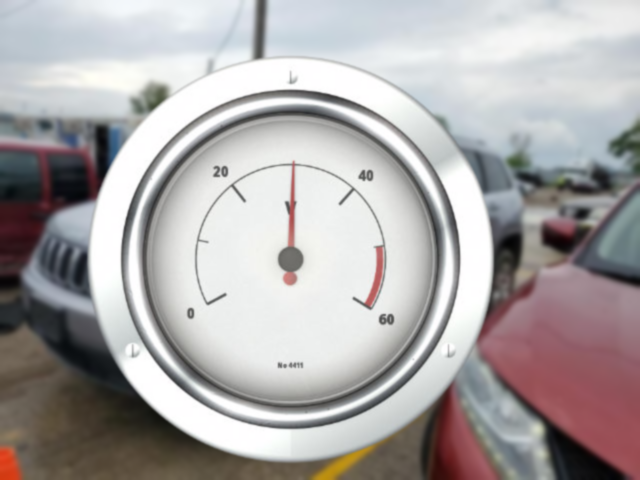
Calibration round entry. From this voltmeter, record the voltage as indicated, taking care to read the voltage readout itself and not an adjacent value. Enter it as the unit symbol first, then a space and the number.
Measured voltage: V 30
